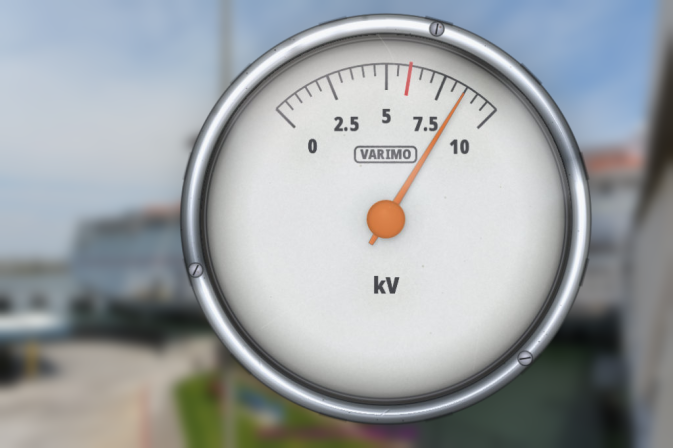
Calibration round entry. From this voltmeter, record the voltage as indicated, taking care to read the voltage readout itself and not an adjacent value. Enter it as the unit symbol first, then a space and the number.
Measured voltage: kV 8.5
